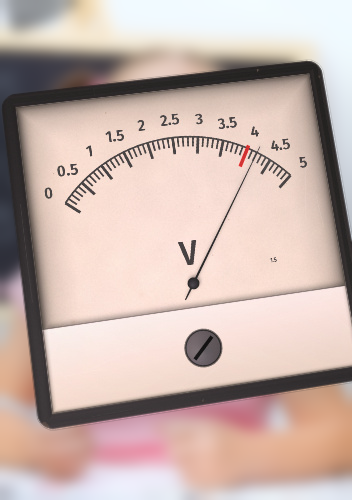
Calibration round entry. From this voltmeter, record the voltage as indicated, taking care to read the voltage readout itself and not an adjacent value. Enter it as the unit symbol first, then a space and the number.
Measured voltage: V 4.2
